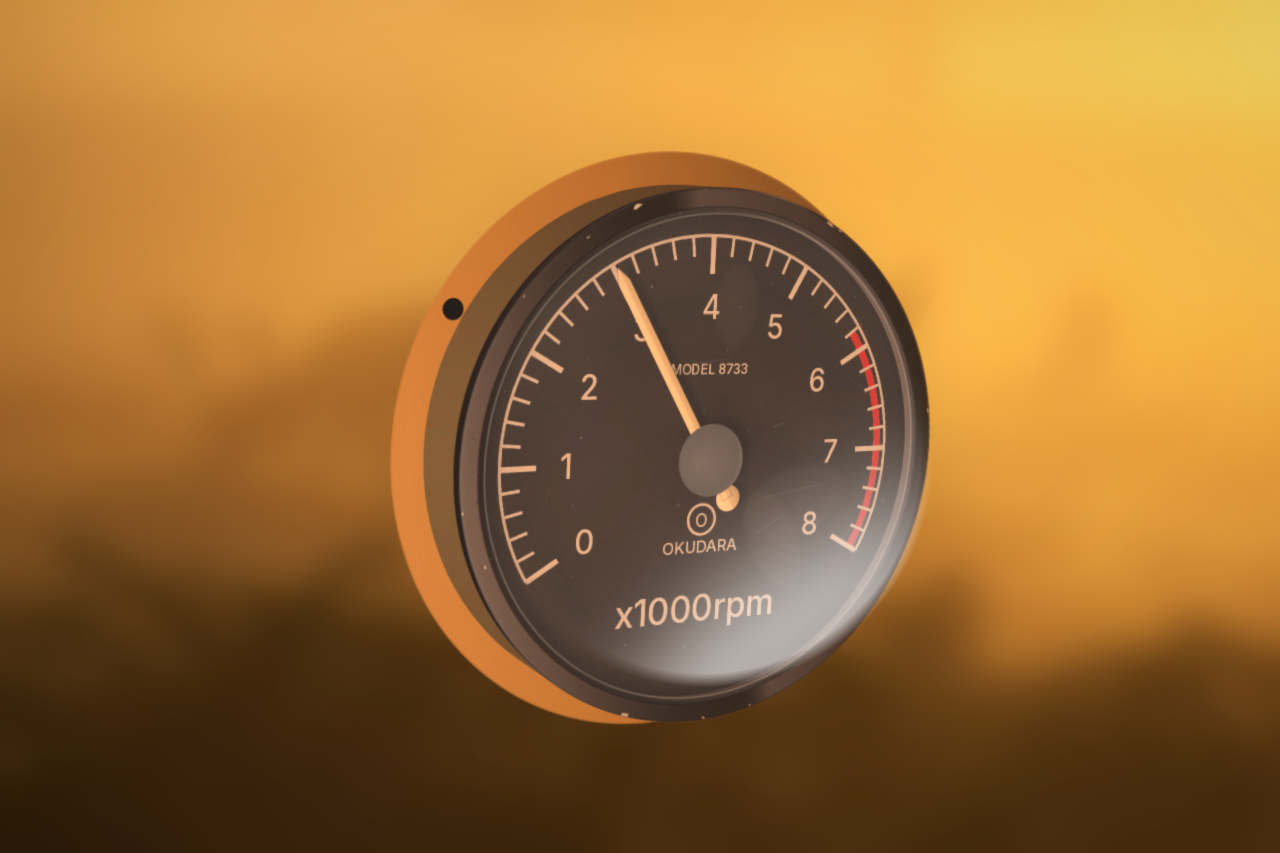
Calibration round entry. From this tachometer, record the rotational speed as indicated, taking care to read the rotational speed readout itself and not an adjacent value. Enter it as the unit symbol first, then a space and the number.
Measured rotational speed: rpm 3000
